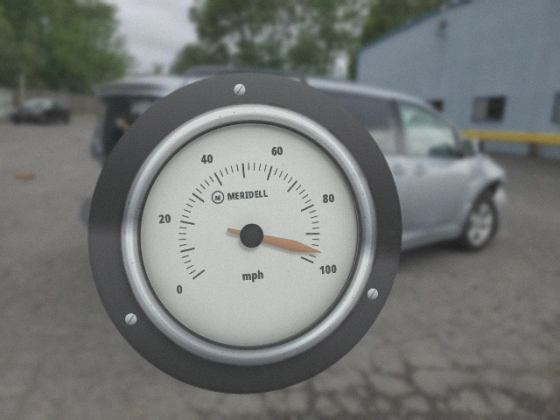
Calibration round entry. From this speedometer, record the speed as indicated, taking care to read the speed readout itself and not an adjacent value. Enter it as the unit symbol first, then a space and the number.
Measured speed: mph 96
